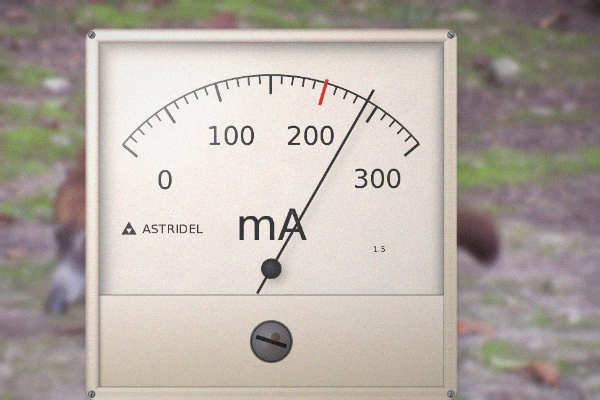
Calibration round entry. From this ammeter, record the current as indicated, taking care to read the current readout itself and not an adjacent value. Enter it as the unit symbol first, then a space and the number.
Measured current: mA 240
